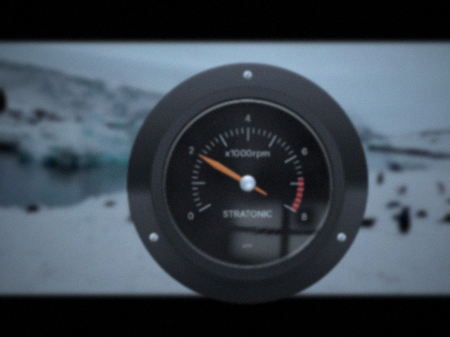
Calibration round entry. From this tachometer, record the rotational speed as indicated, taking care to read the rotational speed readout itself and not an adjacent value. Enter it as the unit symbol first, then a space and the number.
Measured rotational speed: rpm 2000
